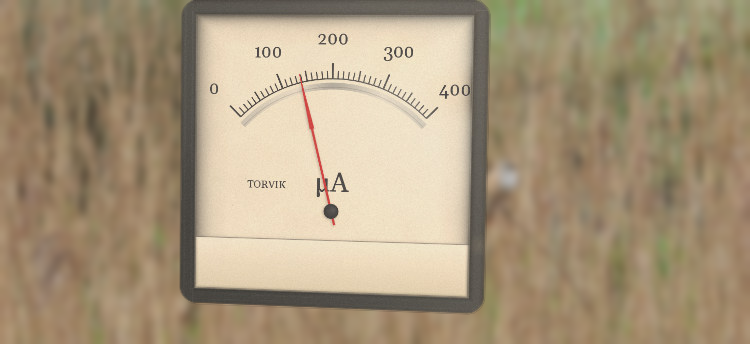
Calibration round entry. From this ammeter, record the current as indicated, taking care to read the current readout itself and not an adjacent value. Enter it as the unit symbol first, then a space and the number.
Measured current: µA 140
